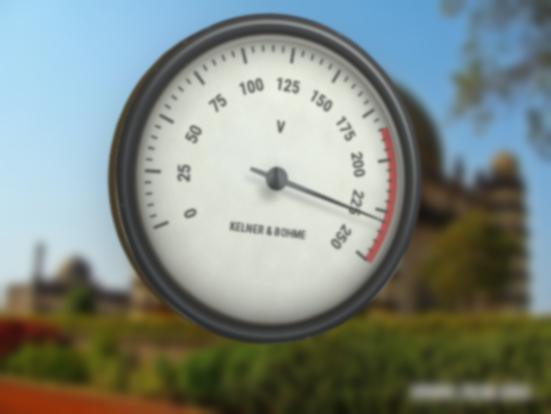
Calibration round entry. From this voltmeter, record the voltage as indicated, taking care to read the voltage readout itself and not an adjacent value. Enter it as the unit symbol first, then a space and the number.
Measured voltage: V 230
